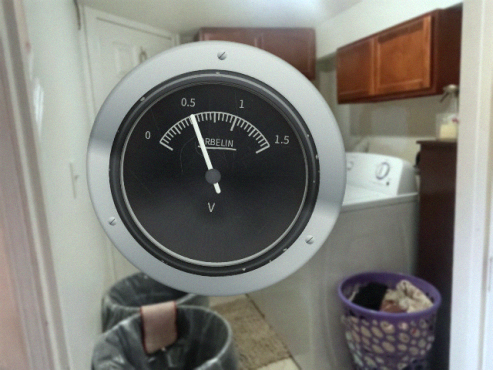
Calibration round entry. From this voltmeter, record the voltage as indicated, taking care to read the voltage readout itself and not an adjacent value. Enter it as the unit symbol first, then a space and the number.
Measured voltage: V 0.5
